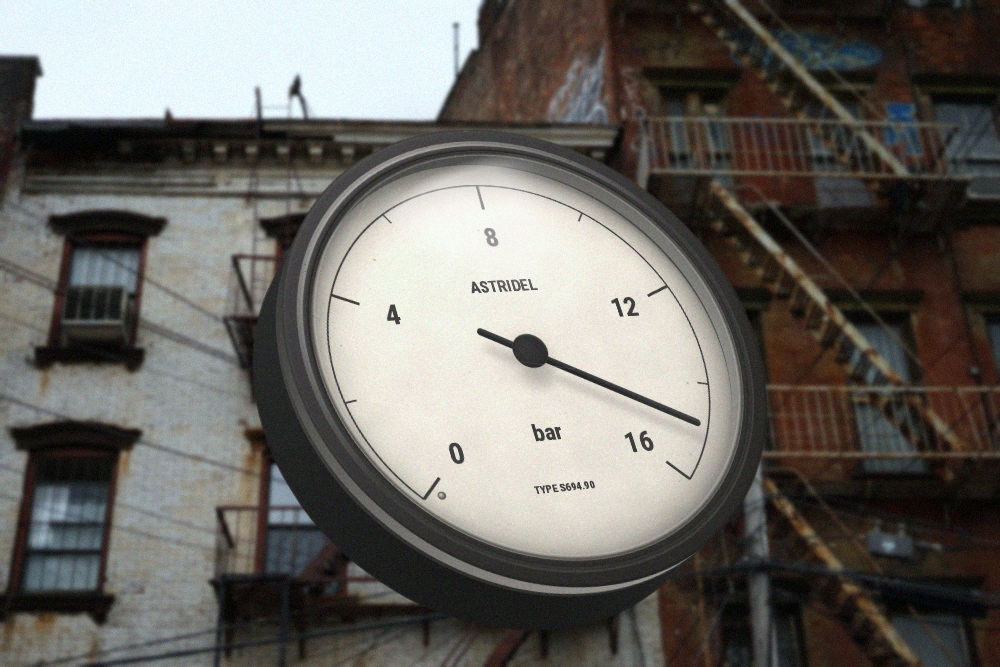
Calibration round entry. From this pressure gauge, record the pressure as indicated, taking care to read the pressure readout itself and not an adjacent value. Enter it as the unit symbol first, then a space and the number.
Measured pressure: bar 15
